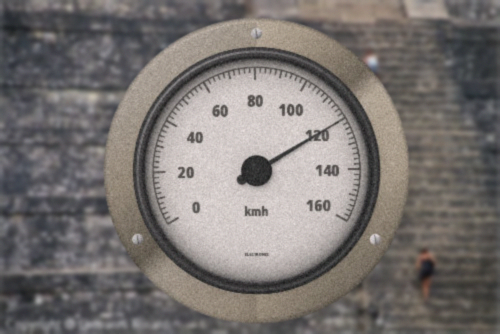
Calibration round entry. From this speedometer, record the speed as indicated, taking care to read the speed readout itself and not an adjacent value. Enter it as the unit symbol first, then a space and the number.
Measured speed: km/h 120
